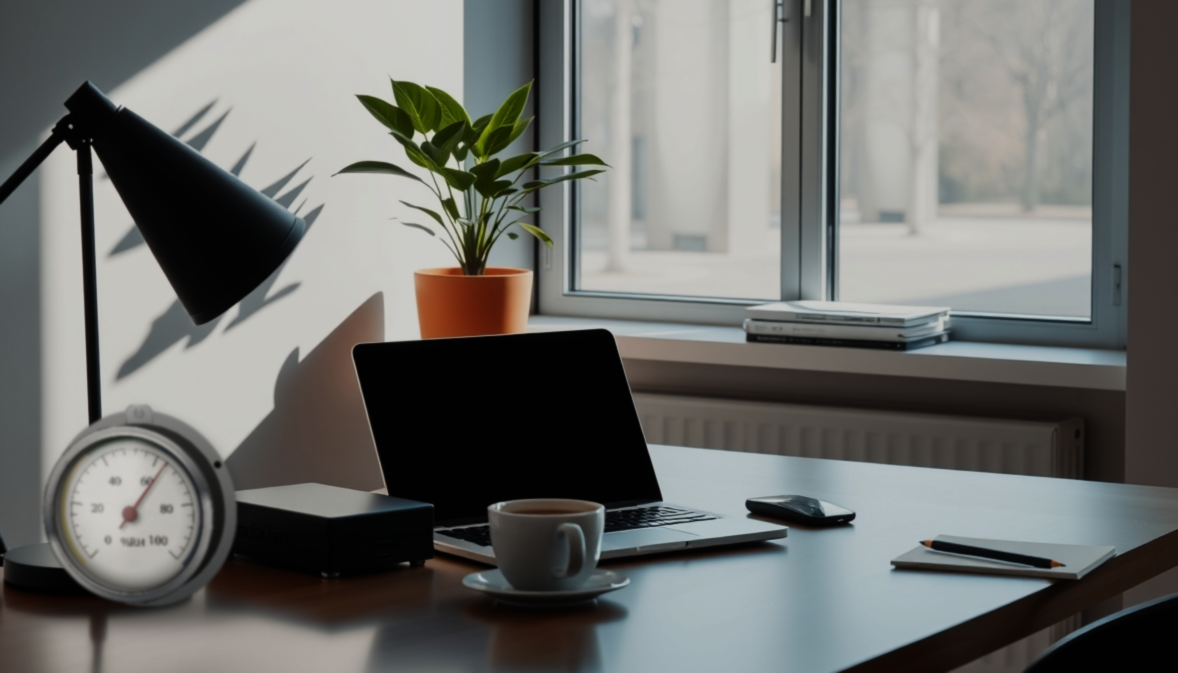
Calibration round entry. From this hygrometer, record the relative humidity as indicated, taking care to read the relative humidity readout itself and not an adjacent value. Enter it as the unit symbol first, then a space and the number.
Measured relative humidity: % 64
